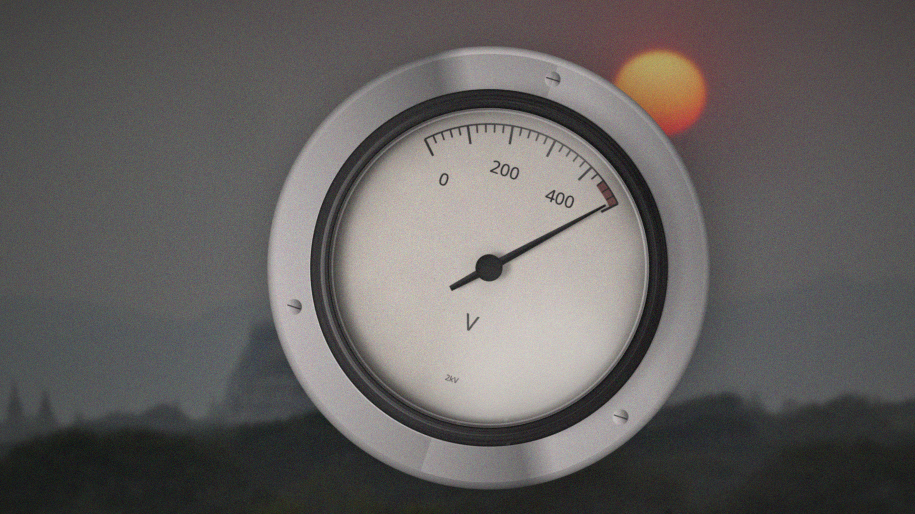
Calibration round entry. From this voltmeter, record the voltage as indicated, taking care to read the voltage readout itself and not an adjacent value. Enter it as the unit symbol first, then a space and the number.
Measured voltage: V 490
